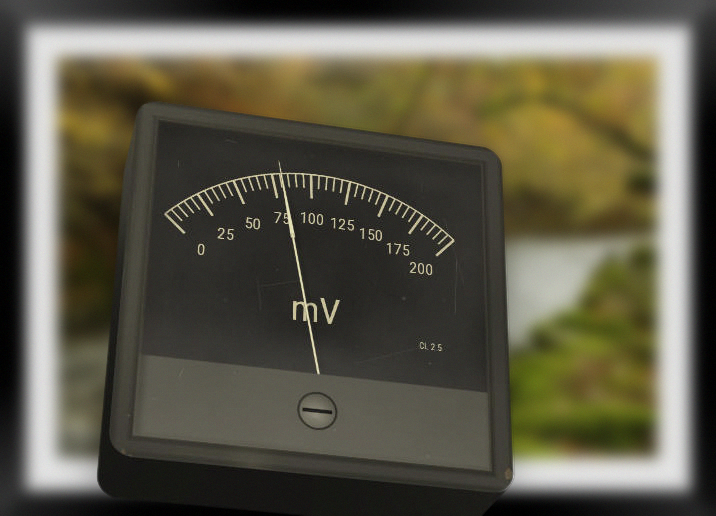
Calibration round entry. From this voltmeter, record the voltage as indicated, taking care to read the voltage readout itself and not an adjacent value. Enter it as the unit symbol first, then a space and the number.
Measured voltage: mV 80
